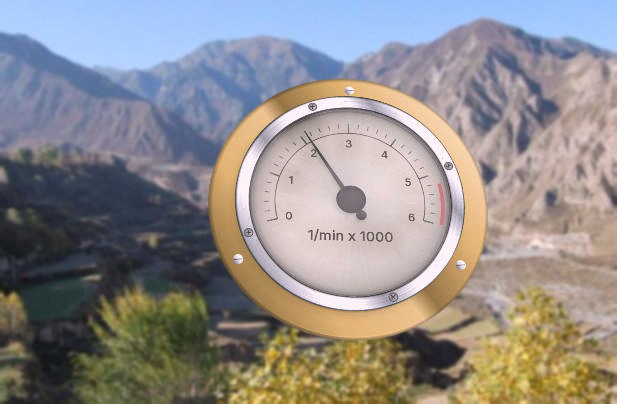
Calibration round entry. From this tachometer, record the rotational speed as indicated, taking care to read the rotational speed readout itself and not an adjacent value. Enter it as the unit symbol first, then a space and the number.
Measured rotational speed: rpm 2100
